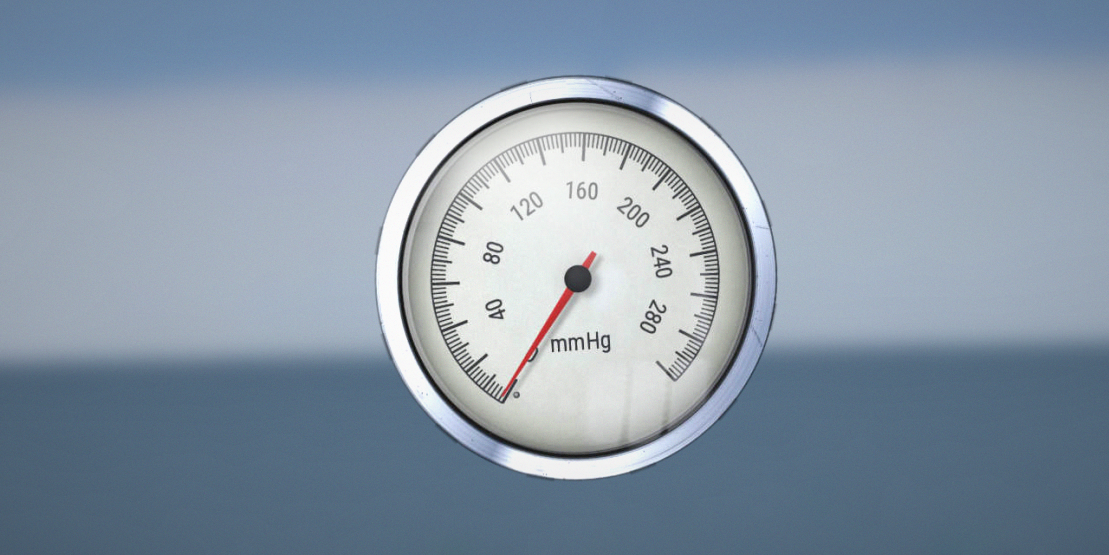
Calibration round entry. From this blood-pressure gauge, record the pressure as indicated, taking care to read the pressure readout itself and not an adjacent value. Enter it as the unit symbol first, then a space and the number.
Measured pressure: mmHg 2
